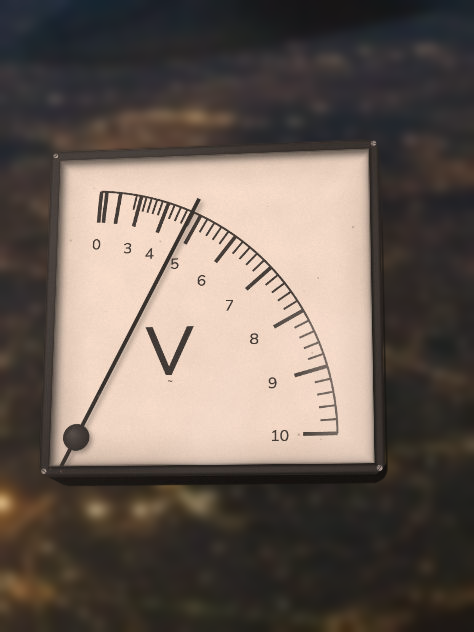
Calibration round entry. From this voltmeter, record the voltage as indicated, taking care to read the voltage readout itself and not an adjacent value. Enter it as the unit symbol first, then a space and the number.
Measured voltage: V 4.8
